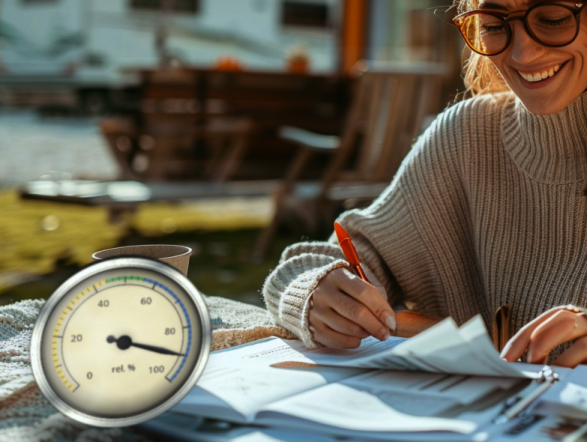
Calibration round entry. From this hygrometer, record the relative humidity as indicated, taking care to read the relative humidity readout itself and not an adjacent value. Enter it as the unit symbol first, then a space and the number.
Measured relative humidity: % 90
